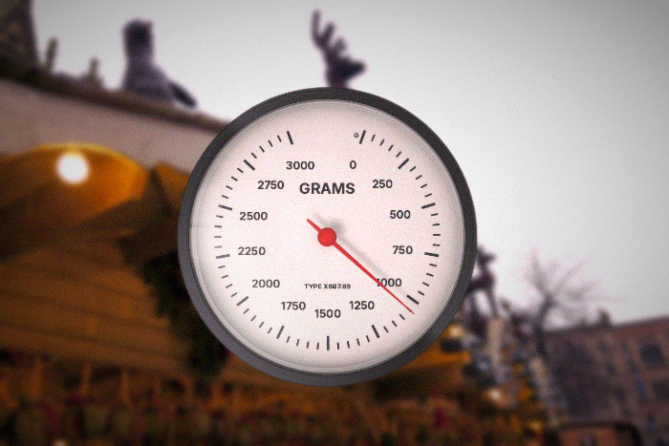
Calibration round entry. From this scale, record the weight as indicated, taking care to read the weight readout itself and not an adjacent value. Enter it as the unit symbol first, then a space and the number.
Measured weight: g 1050
